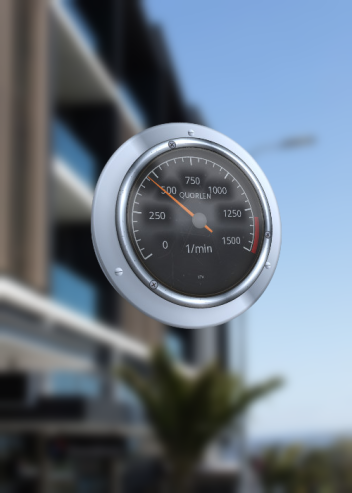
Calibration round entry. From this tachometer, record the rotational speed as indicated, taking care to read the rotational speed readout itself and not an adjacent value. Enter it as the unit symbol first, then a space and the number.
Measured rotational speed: rpm 450
